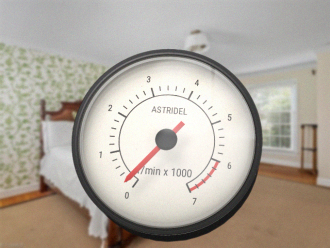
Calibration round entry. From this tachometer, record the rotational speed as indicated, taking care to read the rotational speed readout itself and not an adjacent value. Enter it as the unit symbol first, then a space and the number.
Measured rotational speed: rpm 200
